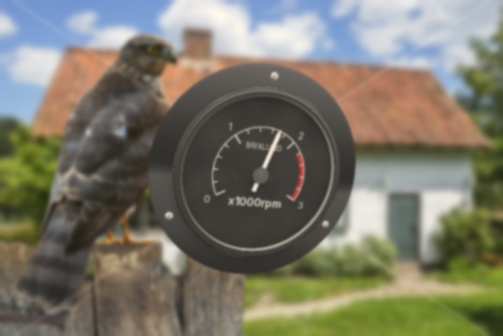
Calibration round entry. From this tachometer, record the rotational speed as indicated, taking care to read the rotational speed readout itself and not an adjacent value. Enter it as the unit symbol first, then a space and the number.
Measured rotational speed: rpm 1700
